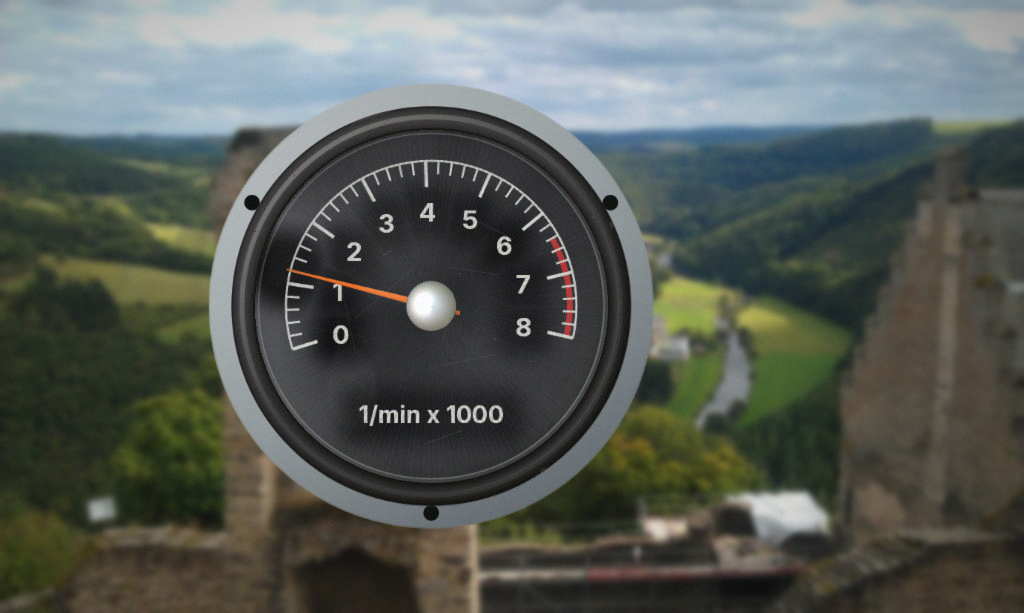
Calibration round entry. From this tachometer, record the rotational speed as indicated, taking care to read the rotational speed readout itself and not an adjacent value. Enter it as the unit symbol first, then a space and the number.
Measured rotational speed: rpm 1200
